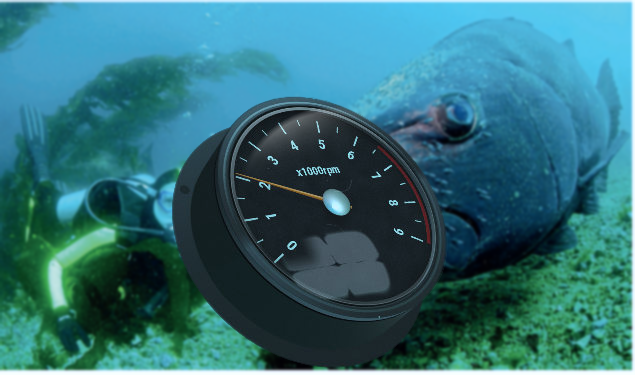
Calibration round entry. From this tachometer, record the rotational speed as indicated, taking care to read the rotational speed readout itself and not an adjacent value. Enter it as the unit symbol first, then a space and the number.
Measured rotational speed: rpm 2000
